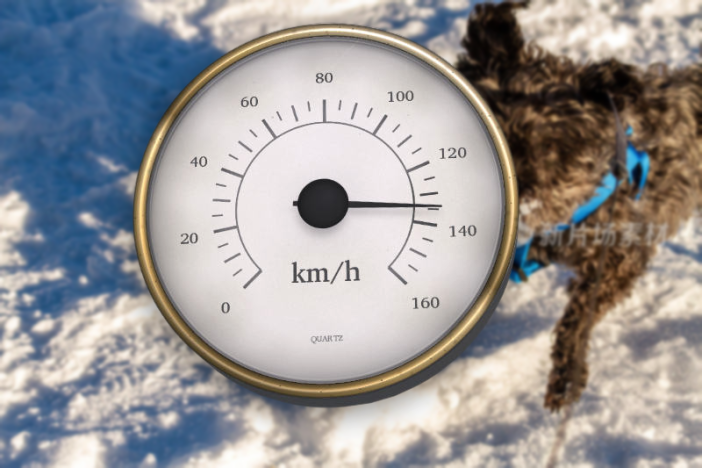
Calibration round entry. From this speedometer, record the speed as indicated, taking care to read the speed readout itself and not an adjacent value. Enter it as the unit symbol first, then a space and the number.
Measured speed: km/h 135
